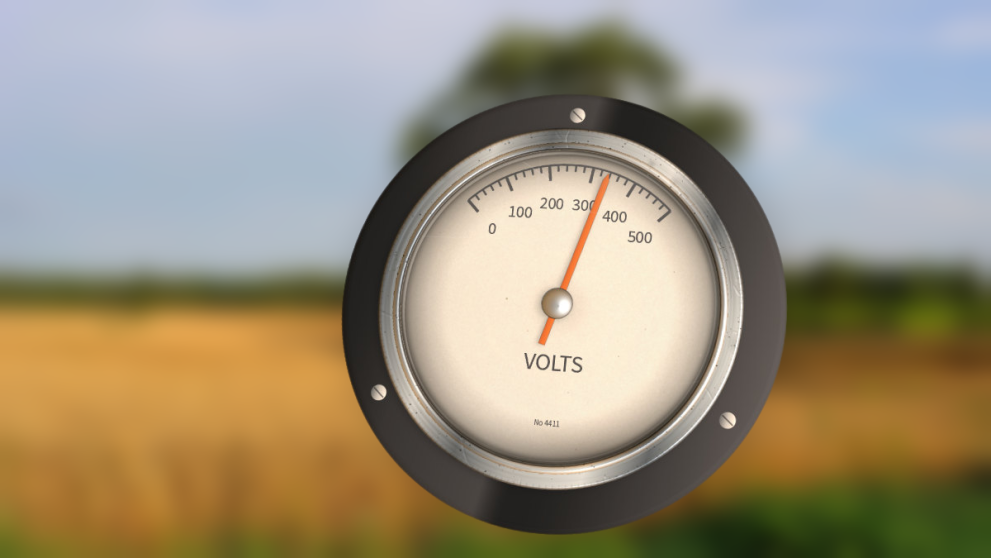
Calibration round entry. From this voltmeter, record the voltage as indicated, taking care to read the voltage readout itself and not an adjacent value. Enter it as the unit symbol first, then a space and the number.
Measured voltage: V 340
